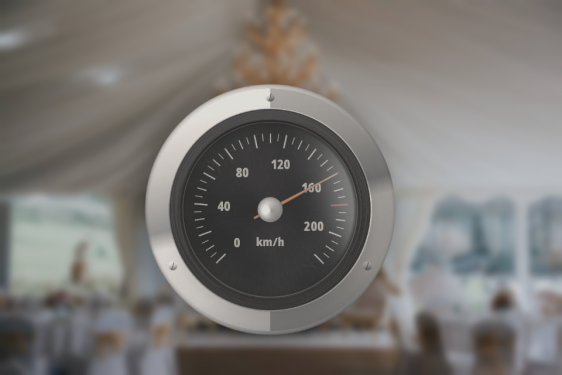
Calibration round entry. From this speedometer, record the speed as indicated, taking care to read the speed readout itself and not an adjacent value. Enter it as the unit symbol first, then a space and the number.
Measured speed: km/h 160
